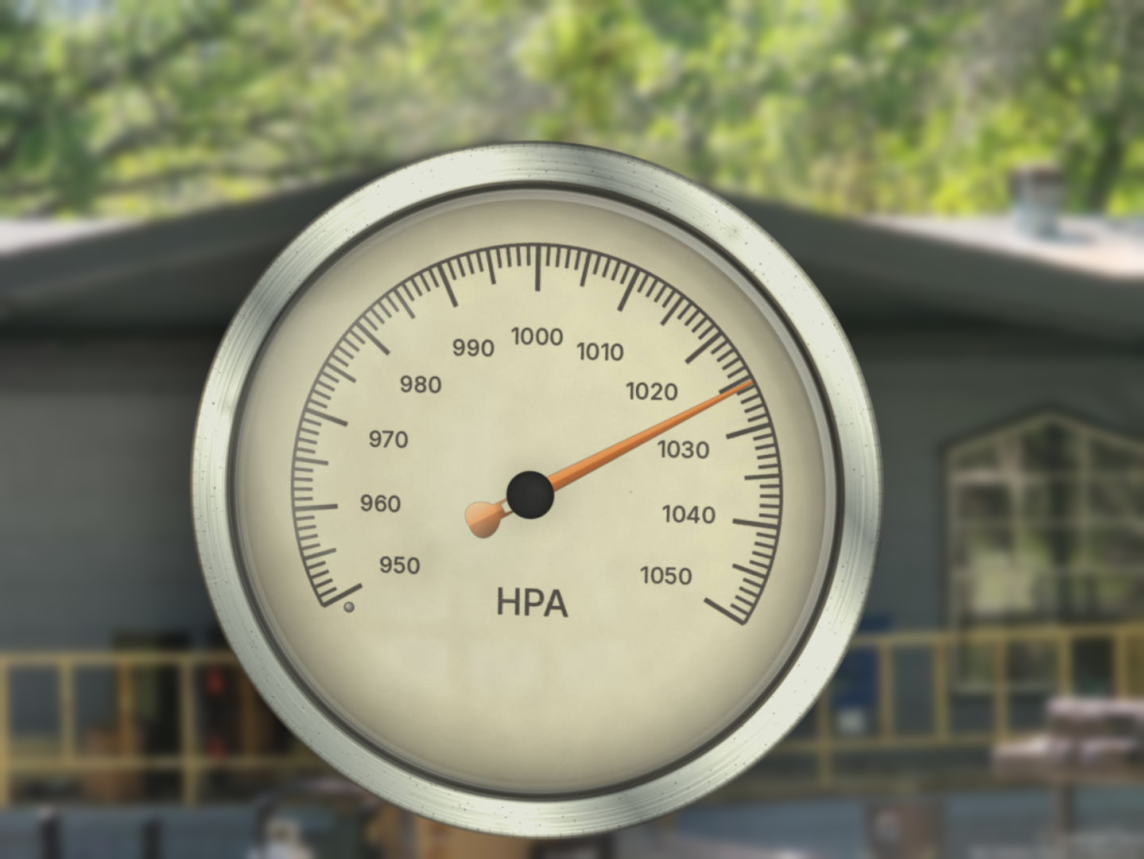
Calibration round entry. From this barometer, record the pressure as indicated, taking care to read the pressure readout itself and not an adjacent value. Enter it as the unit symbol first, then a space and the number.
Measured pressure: hPa 1025.5
